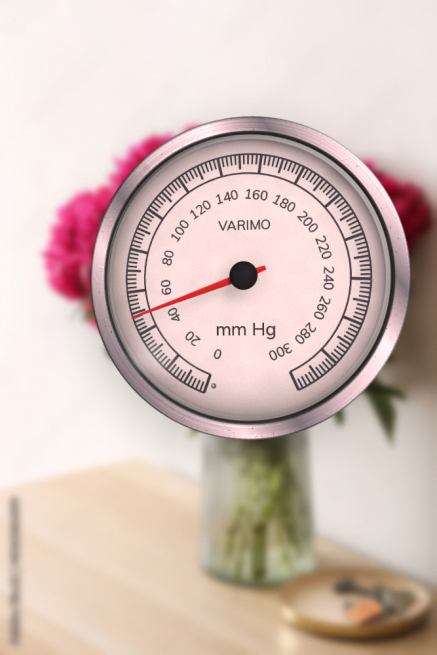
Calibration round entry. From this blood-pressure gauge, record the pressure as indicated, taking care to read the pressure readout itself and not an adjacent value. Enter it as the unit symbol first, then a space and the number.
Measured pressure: mmHg 48
